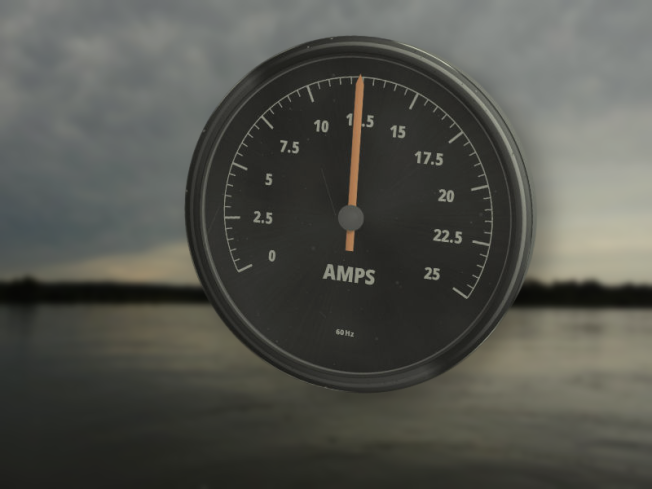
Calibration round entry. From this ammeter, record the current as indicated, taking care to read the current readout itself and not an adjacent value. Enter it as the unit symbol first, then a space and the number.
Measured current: A 12.5
